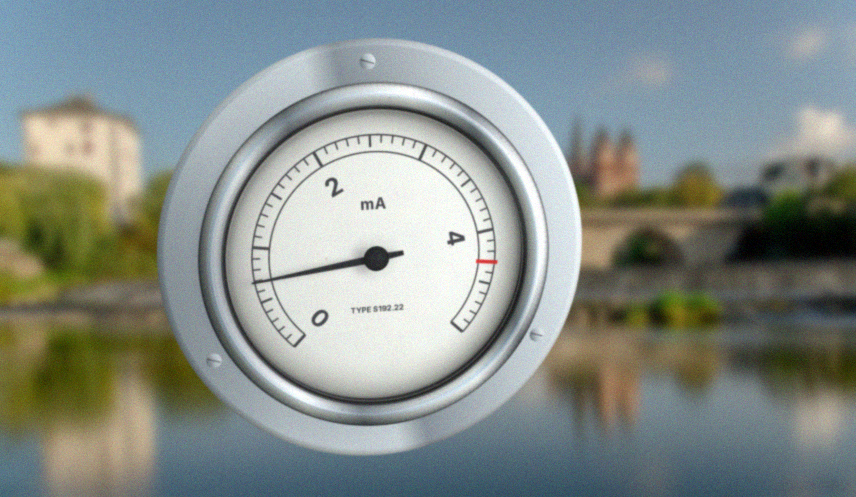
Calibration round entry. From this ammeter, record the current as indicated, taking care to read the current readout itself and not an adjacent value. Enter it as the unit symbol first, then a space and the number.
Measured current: mA 0.7
